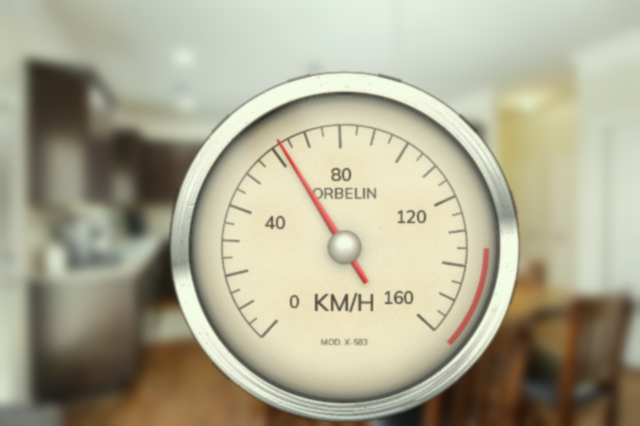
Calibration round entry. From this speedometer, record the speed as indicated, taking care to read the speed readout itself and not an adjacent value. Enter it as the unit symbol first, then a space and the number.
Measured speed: km/h 62.5
